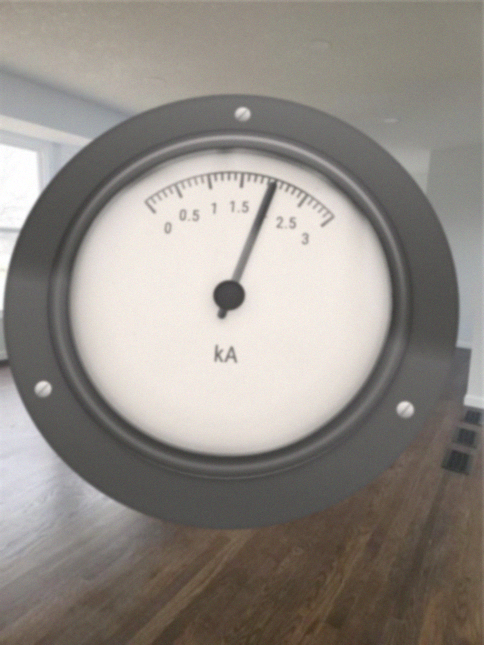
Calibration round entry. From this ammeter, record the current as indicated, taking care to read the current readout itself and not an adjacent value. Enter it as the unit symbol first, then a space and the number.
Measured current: kA 2
